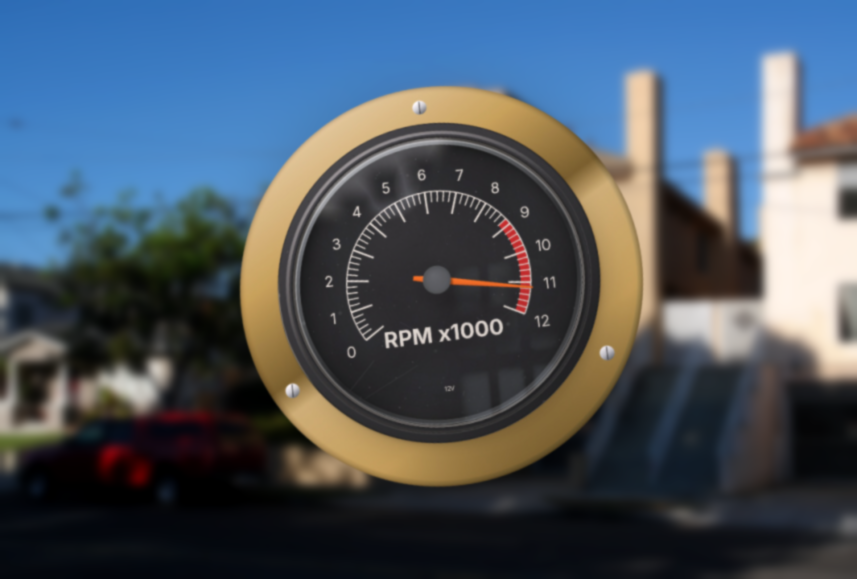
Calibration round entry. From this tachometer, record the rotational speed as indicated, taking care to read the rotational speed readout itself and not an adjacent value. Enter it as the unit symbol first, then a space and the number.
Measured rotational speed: rpm 11200
